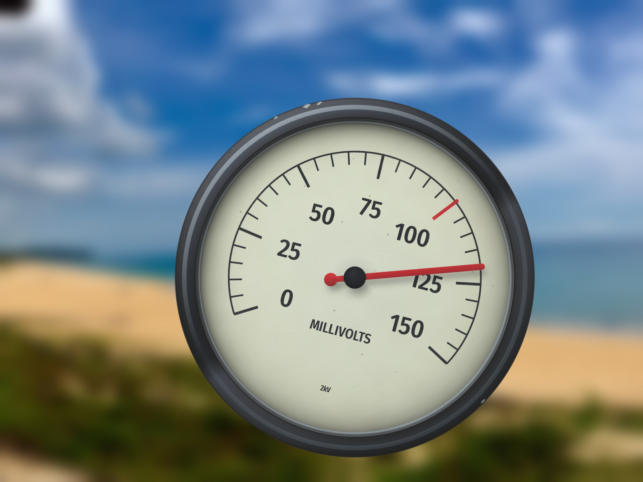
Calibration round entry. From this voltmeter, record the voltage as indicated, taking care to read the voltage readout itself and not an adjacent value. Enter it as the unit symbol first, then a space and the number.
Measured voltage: mV 120
